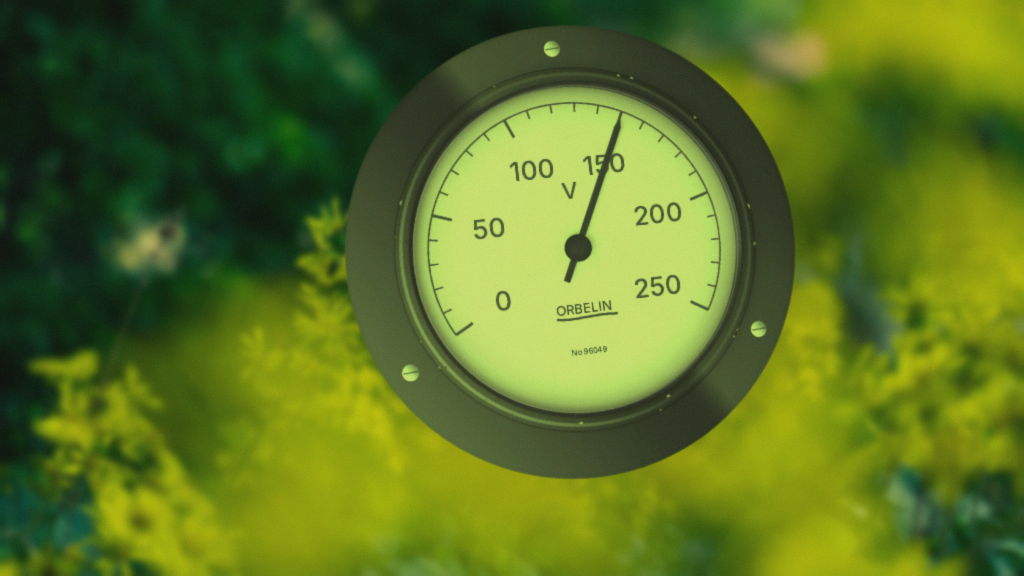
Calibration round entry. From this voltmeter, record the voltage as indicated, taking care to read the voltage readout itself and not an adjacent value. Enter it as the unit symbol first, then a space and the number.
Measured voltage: V 150
